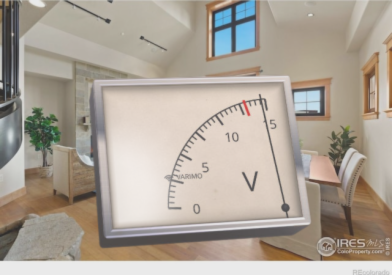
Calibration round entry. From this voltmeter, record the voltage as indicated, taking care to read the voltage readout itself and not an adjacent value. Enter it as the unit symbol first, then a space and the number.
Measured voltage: V 14.5
